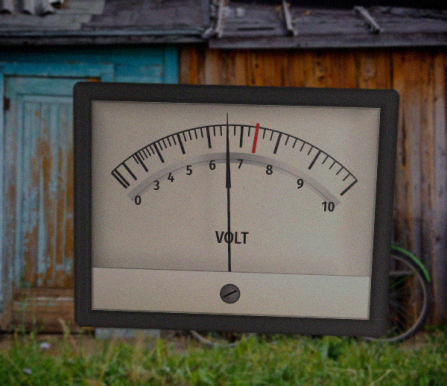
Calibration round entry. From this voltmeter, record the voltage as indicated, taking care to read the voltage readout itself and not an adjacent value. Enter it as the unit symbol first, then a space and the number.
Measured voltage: V 6.6
